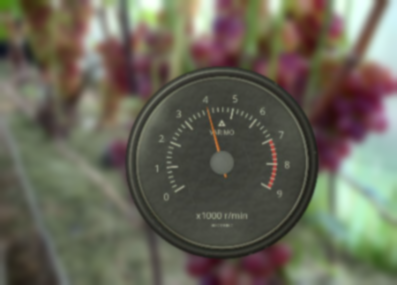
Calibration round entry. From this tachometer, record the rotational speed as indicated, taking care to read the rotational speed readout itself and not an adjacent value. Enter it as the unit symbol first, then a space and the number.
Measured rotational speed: rpm 4000
